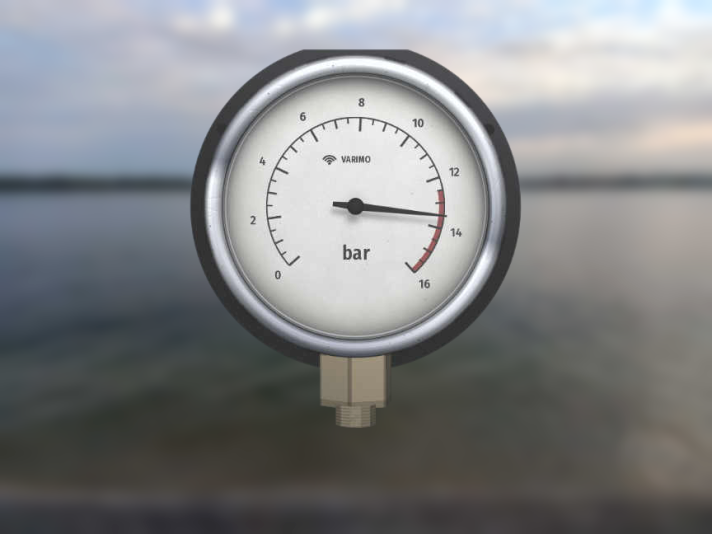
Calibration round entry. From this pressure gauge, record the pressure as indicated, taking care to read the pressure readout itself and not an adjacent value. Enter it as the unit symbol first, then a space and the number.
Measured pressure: bar 13.5
